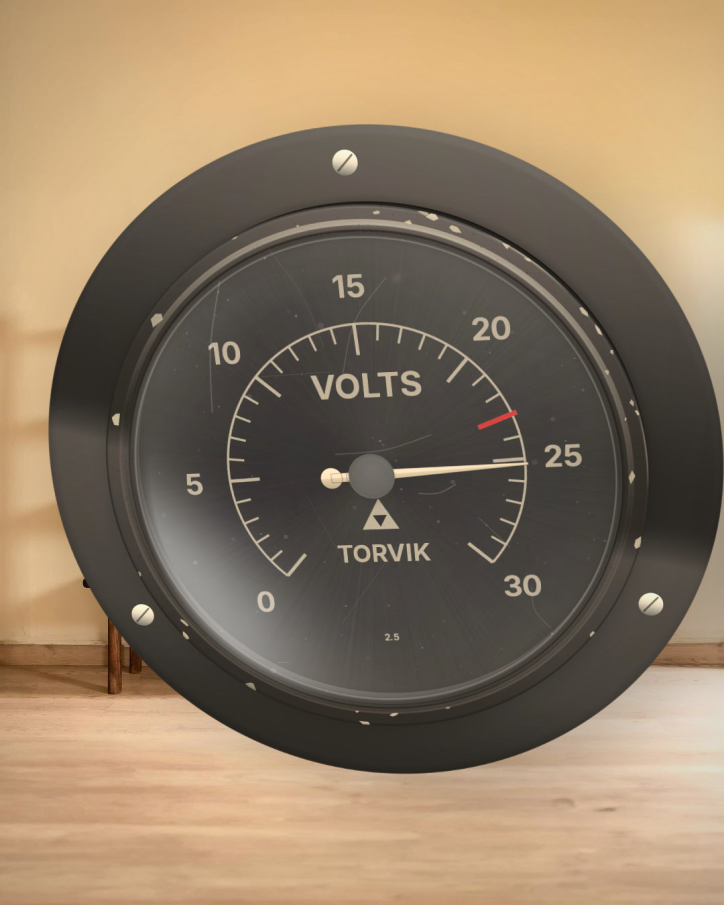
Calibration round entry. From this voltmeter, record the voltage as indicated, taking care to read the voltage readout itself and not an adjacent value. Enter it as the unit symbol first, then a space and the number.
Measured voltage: V 25
